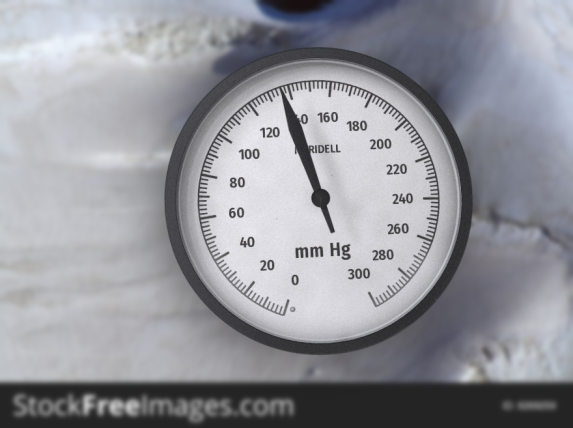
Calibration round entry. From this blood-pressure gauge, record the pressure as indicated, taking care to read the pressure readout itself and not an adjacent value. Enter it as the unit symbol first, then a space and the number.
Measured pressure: mmHg 136
